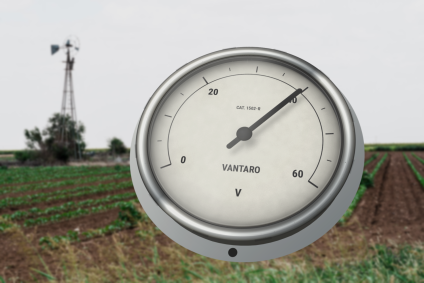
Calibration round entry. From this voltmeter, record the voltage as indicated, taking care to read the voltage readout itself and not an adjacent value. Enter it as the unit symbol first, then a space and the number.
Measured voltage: V 40
